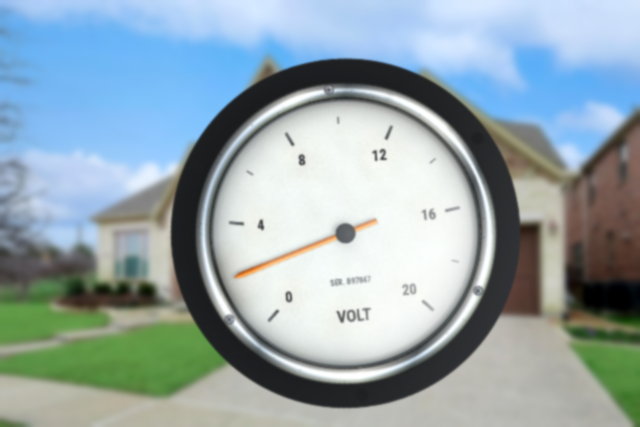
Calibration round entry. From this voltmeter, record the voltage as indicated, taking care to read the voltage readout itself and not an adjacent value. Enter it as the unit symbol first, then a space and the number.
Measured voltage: V 2
